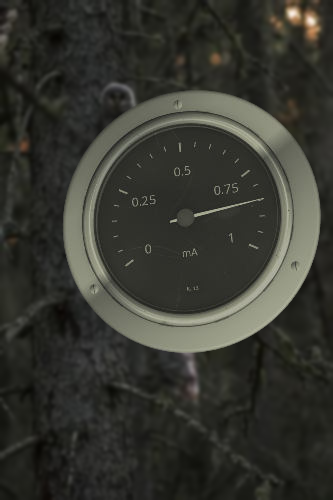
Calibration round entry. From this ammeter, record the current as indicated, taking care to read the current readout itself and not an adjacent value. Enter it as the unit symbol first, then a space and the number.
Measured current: mA 0.85
